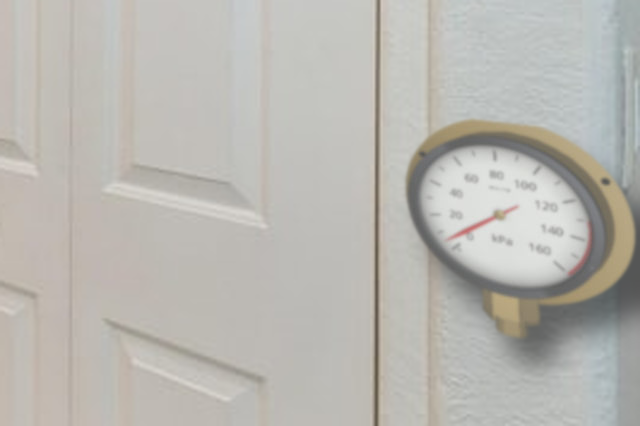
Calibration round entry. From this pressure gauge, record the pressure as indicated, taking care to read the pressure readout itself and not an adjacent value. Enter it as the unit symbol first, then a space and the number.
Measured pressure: kPa 5
